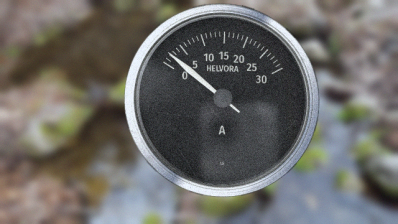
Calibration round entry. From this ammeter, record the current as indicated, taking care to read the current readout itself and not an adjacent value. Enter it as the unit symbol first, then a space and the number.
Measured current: A 2
